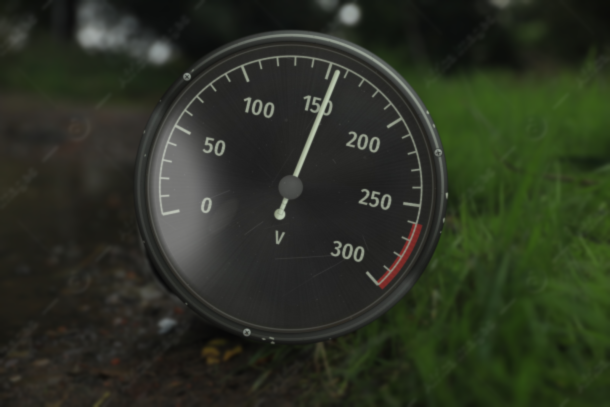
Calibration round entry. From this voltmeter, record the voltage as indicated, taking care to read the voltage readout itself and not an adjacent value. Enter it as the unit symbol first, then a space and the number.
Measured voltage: V 155
